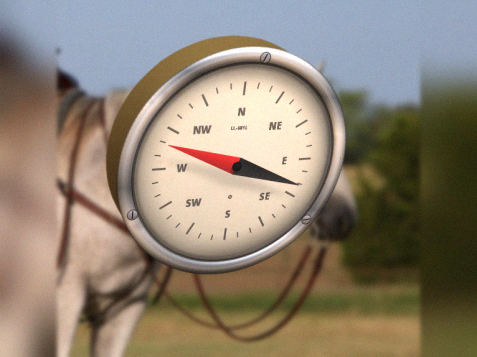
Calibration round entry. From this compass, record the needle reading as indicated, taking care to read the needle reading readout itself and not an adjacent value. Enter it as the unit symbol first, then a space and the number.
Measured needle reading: ° 290
